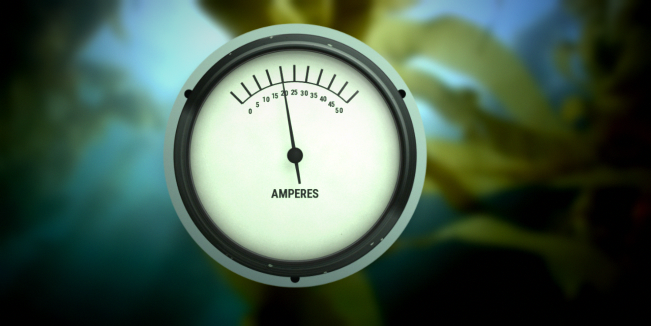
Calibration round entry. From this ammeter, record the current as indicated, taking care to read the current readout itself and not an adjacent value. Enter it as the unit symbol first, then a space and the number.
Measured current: A 20
